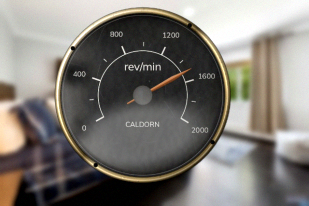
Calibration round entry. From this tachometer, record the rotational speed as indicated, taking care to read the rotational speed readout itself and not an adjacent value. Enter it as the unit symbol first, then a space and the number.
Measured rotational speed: rpm 1500
